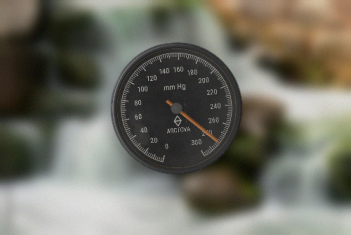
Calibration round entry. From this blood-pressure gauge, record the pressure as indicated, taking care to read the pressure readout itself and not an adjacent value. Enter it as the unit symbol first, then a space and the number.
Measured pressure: mmHg 280
